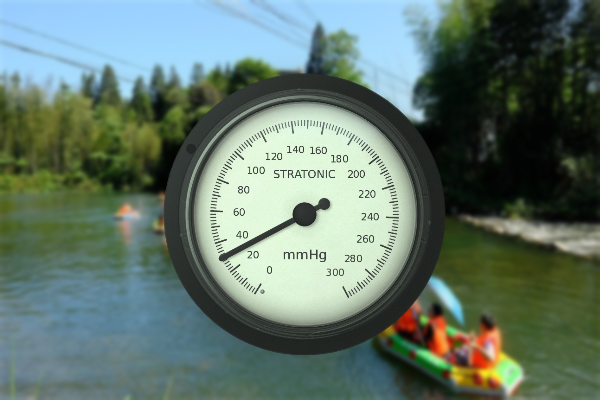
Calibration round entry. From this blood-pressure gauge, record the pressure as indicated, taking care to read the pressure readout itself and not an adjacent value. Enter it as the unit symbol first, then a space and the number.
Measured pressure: mmHg 30
